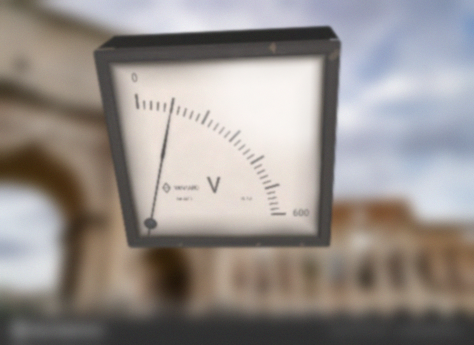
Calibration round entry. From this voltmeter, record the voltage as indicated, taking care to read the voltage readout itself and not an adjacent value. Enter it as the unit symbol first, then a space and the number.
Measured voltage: V 100
